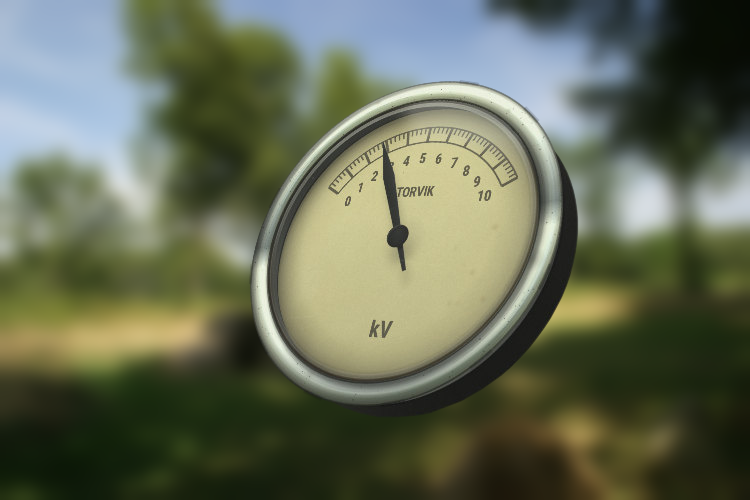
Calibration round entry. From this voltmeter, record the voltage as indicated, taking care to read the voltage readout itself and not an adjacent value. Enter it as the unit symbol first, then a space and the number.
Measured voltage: kV 3
